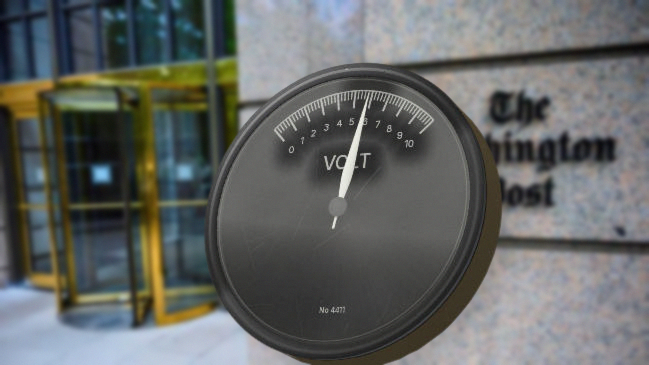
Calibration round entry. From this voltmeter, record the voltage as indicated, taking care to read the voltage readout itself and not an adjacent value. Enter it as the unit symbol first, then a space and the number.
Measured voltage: V 6
